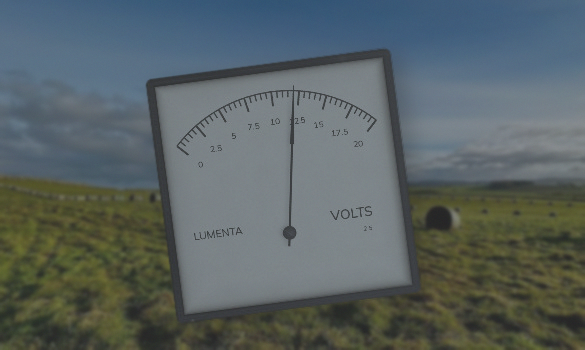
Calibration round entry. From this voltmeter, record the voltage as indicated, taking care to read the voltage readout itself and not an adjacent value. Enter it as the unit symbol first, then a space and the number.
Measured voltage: V 12
